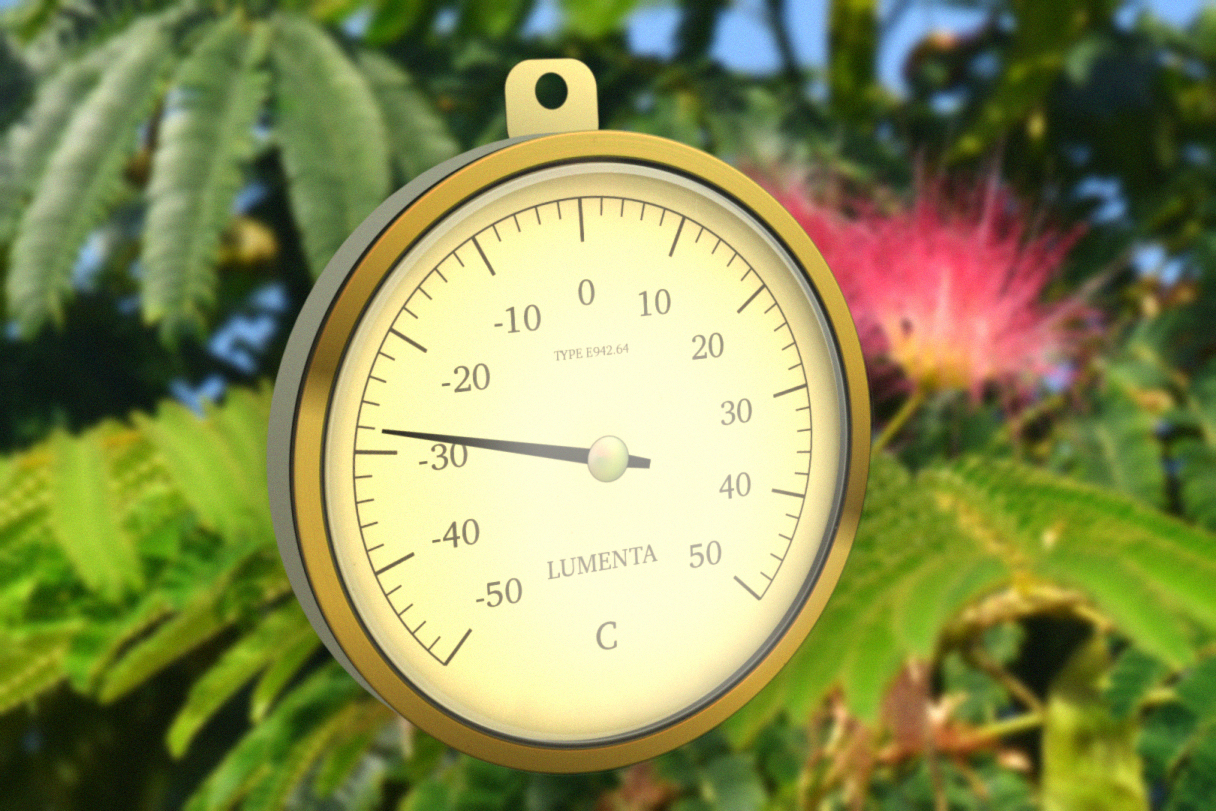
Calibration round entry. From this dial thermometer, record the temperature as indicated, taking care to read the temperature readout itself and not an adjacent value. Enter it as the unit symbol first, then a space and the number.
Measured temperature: °C -28
